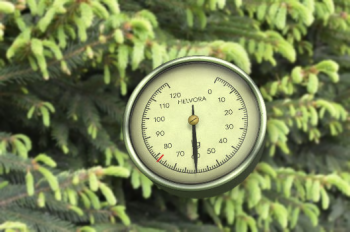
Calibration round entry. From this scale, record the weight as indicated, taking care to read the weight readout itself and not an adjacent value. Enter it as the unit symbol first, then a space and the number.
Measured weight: kg 60
